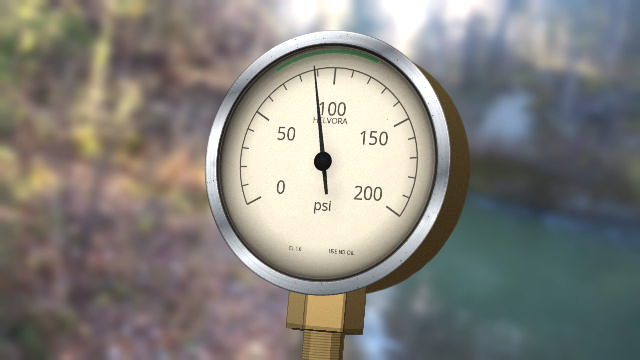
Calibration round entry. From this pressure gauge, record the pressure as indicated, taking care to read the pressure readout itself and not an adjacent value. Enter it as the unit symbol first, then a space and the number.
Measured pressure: psi 90
